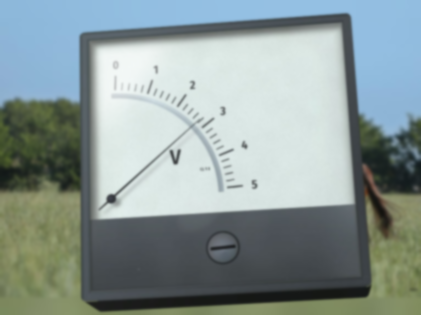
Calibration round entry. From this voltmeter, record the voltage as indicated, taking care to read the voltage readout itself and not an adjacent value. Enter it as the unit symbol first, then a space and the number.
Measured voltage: V 2.8
